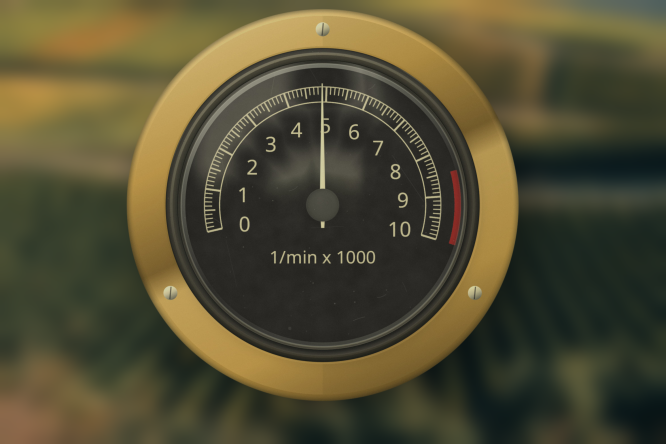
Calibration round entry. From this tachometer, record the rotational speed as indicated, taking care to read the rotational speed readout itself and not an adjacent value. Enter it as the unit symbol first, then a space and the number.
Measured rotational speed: rpm 4900
